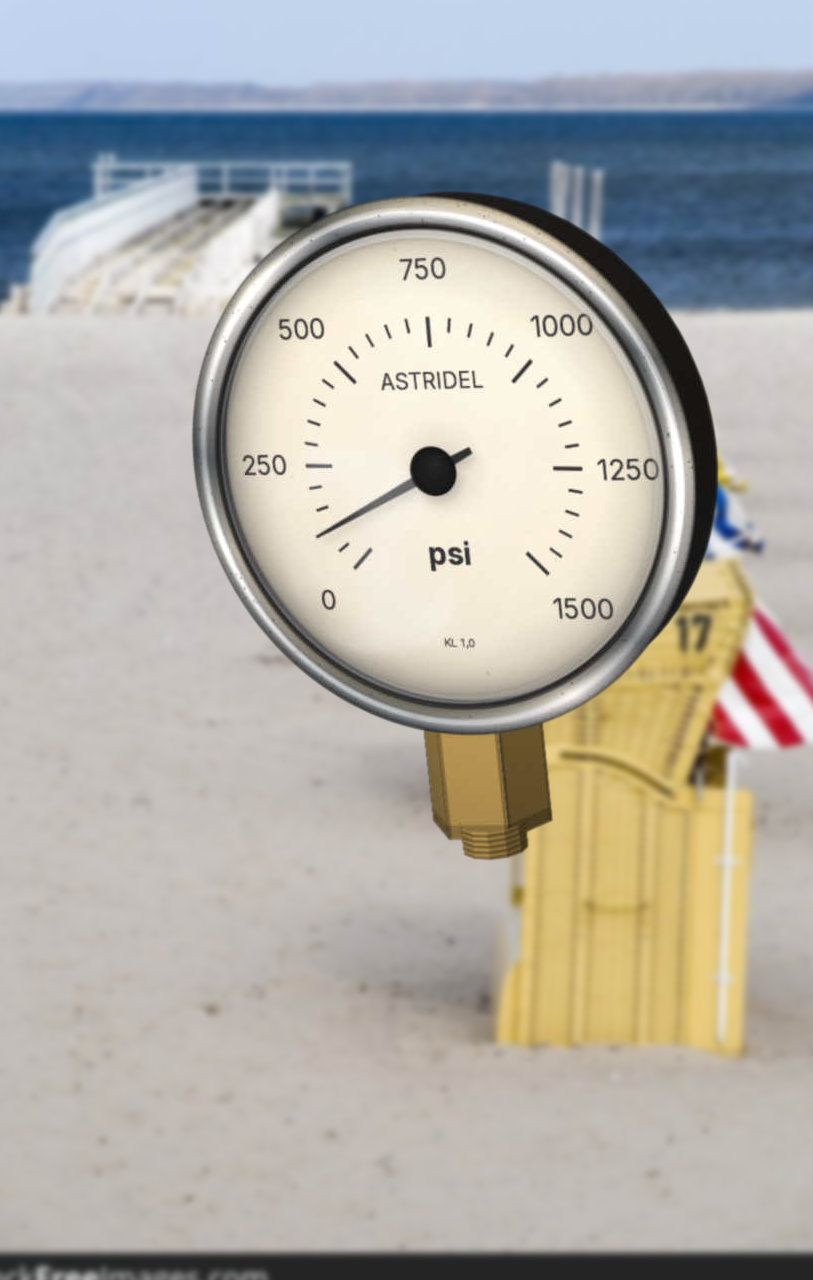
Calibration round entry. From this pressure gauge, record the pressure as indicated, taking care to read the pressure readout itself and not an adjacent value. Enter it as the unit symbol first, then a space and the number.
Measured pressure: psi 100
